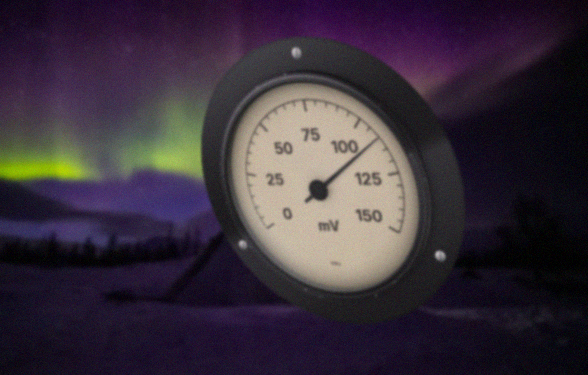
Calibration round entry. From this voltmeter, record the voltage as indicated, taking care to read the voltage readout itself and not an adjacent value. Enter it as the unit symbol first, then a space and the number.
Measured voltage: mV 110
